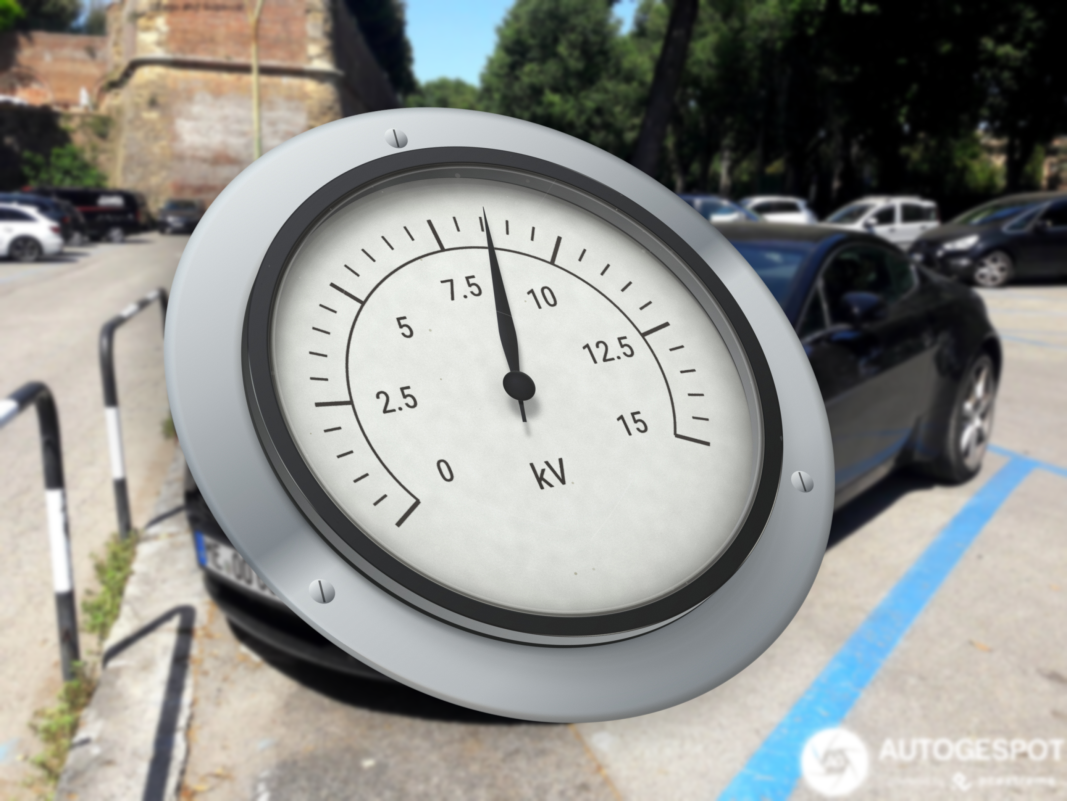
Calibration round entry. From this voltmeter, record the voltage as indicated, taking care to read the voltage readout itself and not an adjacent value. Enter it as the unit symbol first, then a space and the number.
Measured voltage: kV 8.5
